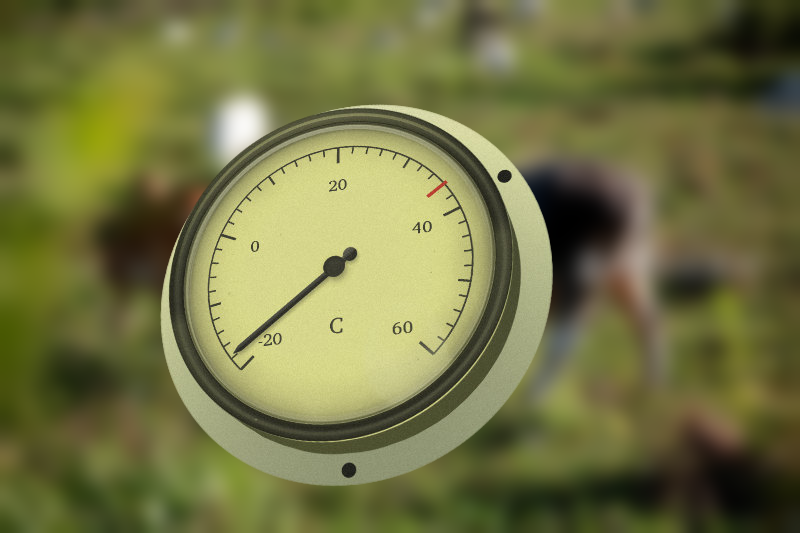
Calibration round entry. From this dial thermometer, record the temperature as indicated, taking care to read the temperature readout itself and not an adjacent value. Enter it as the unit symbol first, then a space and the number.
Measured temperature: °C -18
